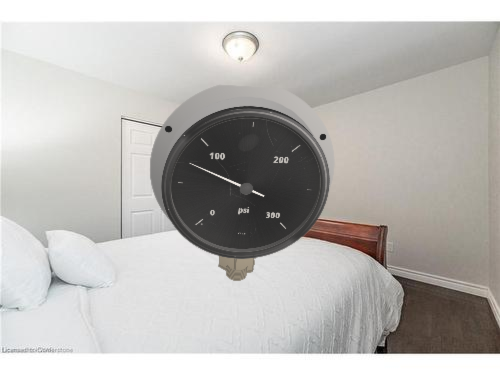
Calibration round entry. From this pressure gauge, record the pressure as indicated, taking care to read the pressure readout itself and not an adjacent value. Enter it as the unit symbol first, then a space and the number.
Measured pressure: psi 75
